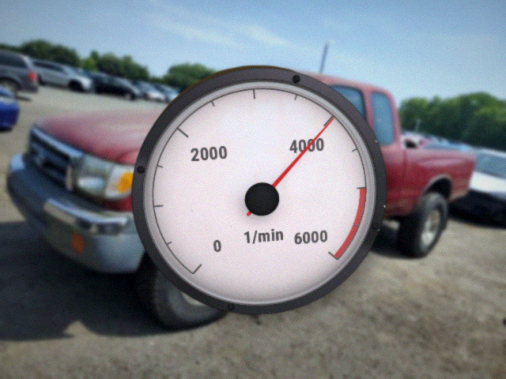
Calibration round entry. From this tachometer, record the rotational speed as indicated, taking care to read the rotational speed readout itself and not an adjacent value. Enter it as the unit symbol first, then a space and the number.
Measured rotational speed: rpm 4000
